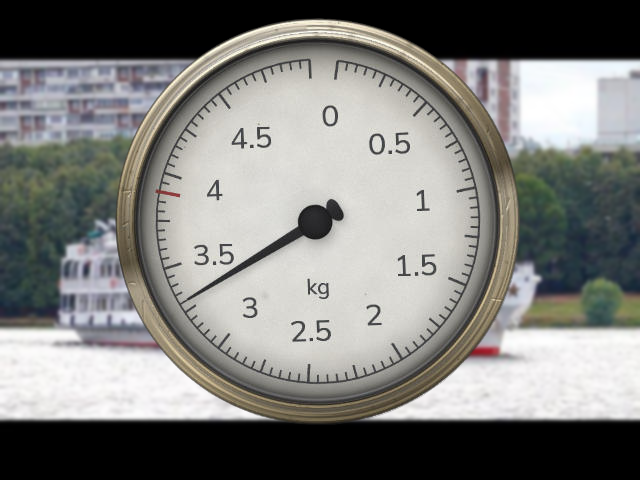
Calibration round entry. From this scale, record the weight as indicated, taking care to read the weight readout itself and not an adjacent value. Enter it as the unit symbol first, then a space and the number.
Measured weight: kg 3.3
